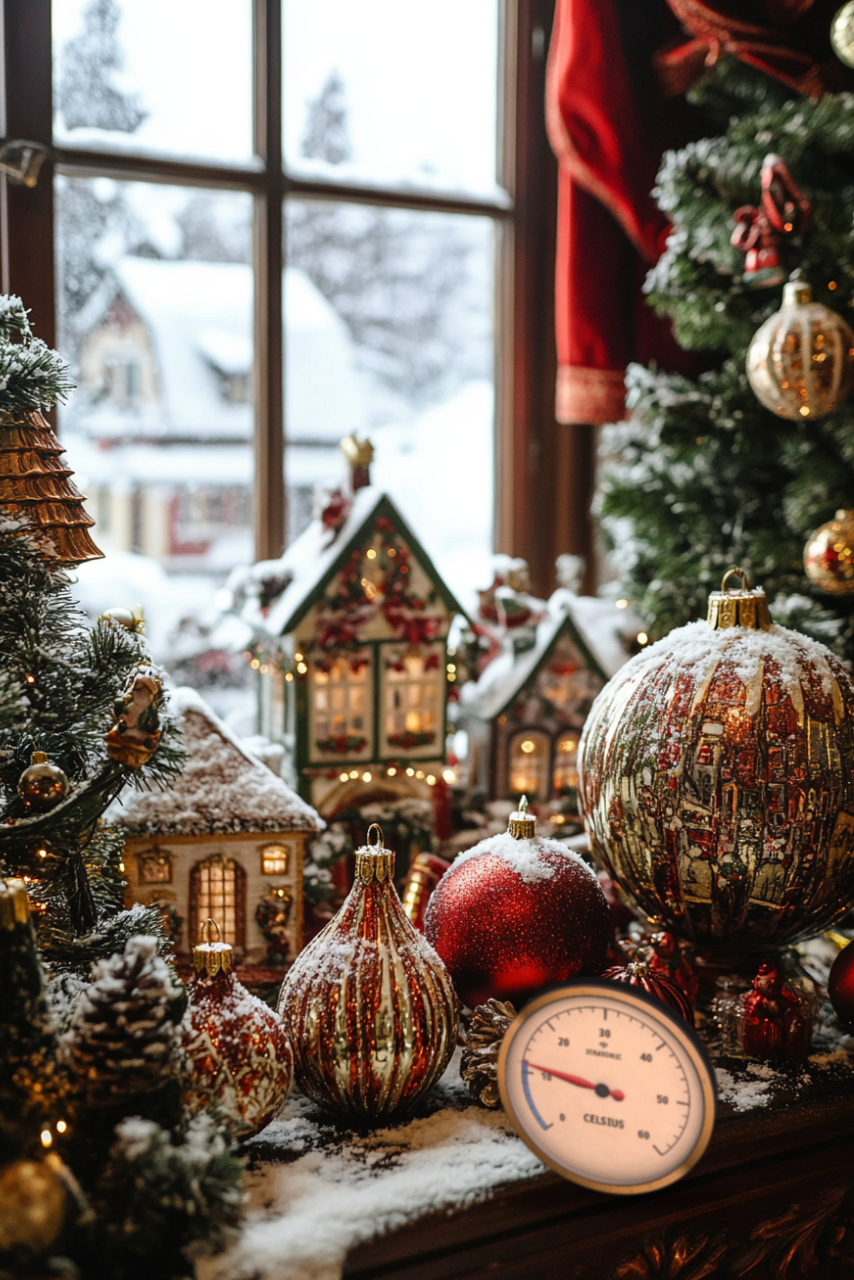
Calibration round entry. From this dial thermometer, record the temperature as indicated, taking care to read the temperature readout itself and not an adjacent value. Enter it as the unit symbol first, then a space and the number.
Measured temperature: °C 12
